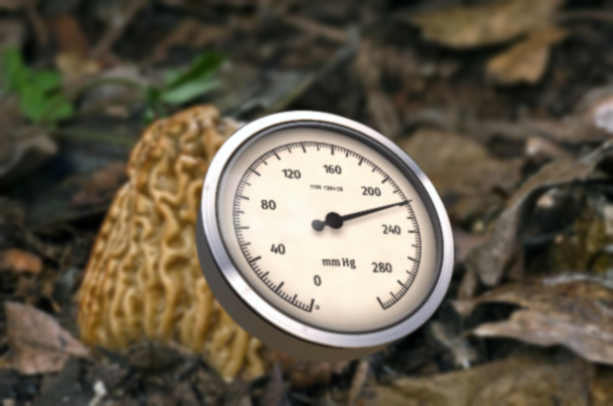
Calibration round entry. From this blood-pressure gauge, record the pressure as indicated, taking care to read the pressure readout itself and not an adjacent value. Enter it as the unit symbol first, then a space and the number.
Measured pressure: mmHg 220
